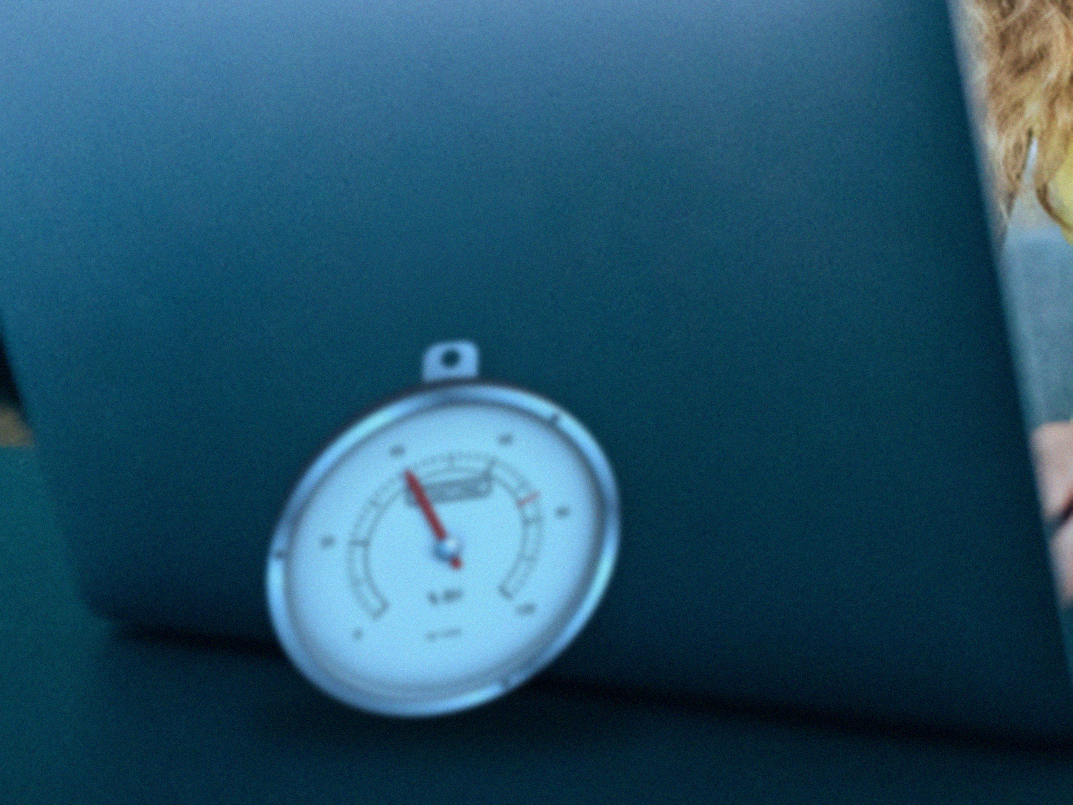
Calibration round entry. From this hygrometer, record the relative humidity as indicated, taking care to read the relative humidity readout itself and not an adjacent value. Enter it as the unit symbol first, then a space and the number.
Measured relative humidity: % 40
